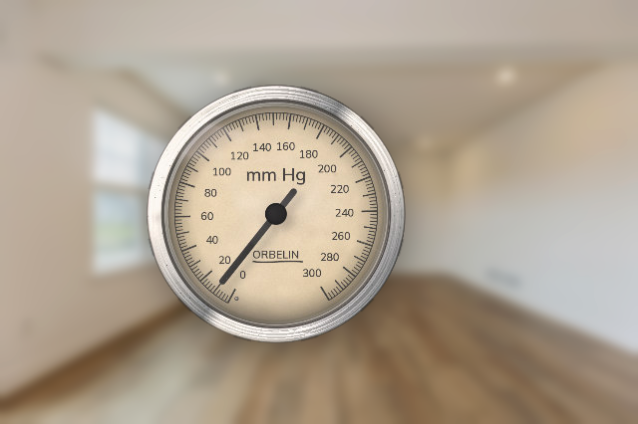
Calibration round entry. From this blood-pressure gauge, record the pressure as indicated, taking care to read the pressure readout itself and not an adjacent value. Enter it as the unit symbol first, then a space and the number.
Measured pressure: mmHg 10
